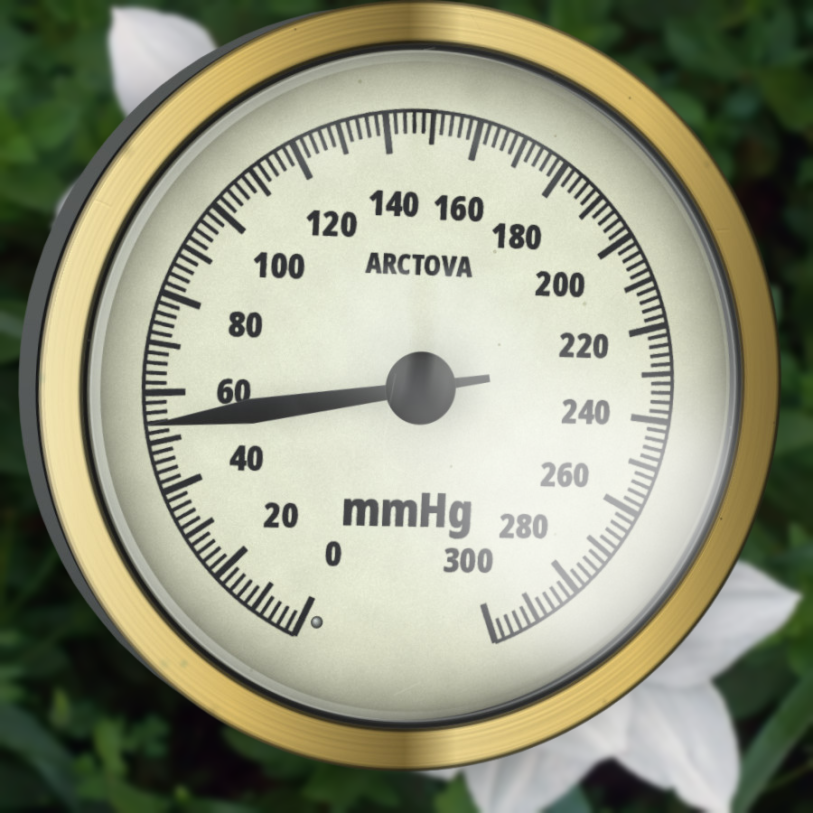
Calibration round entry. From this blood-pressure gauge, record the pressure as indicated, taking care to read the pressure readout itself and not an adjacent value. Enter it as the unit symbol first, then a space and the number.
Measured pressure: mmHg 54
